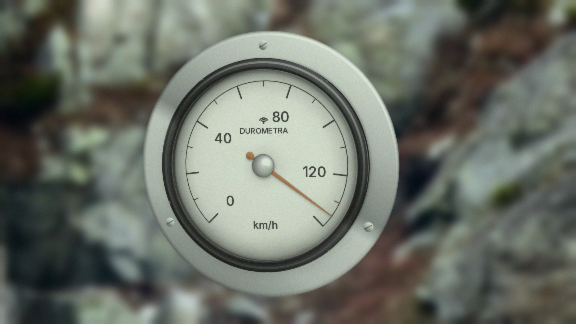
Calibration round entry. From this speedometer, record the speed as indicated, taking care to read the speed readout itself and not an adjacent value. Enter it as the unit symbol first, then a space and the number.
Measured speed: km/h 135
